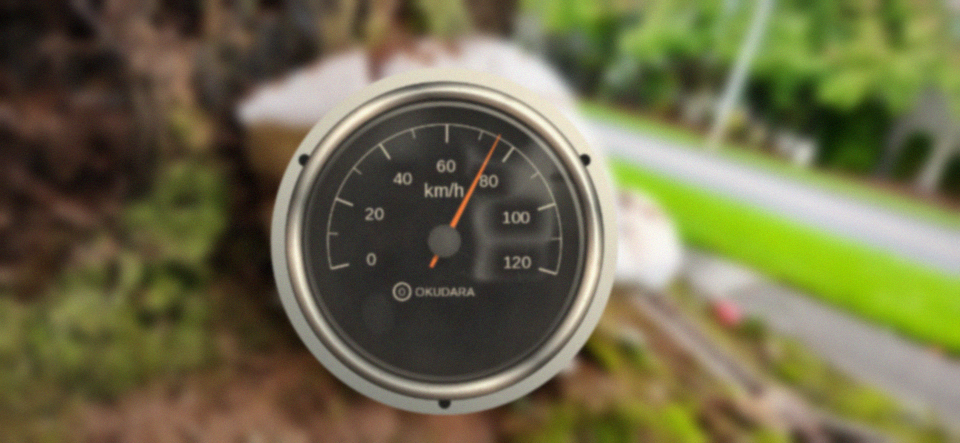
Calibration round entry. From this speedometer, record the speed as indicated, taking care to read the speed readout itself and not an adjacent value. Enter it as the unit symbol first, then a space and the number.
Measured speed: km/h 75
